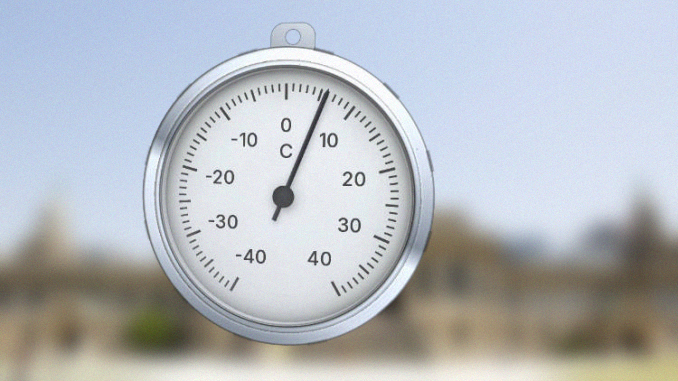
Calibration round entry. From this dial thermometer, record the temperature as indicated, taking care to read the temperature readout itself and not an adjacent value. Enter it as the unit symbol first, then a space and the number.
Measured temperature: °C 6
